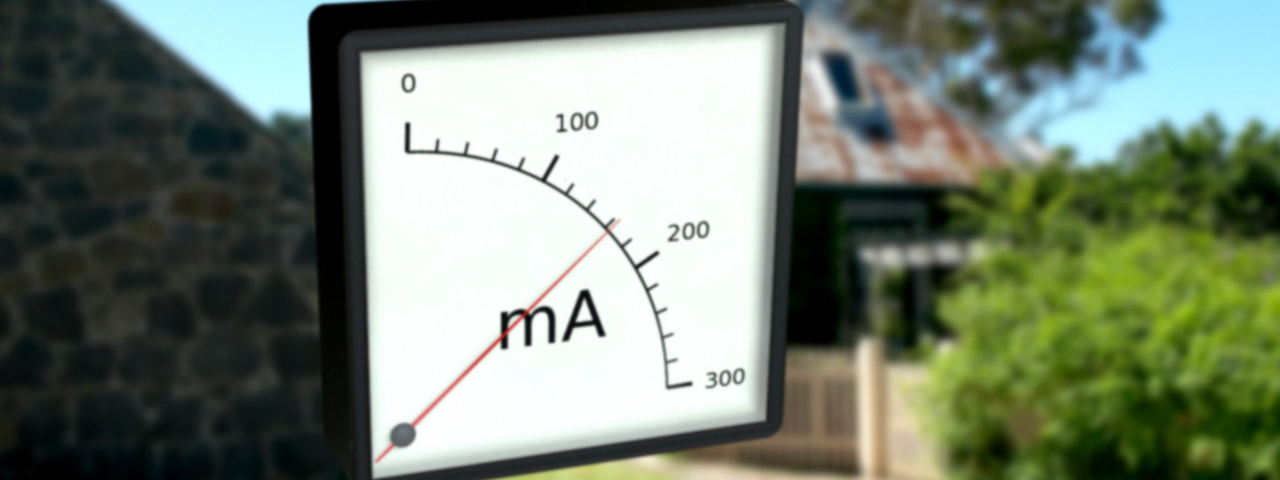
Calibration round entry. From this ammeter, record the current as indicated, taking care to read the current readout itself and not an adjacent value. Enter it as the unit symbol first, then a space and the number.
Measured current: mA 160
